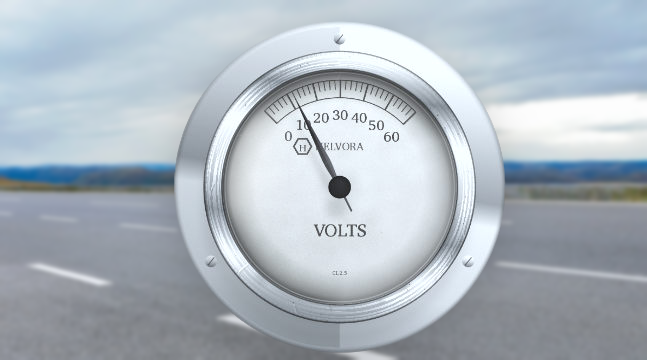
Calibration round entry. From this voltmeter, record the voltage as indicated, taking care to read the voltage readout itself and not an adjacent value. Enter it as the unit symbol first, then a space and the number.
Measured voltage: V 12
